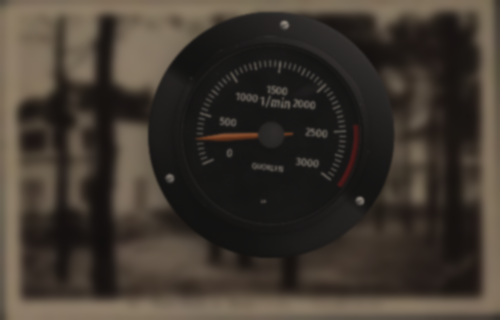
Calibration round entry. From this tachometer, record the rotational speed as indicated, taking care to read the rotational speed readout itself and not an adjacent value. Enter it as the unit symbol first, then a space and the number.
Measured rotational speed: rpm 250
